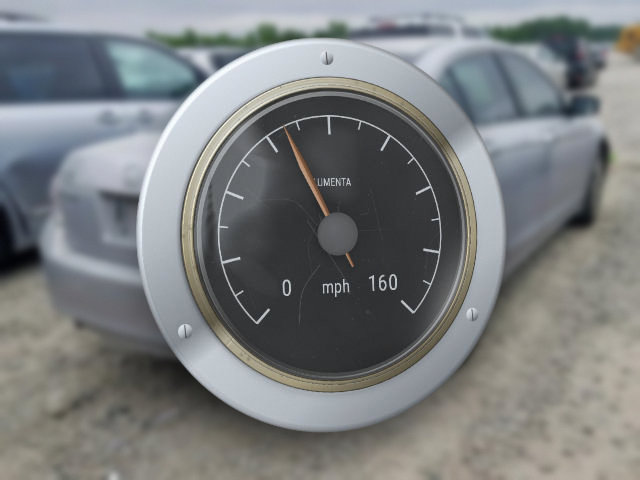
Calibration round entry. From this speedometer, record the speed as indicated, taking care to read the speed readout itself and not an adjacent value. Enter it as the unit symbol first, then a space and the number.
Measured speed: mph 65
